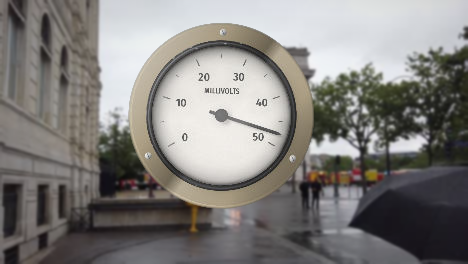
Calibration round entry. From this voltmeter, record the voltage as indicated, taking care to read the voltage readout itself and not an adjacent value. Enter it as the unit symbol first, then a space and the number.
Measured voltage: mV 47.5
